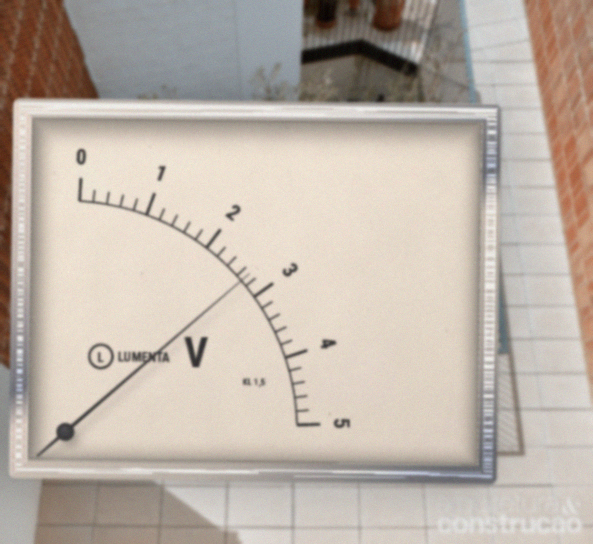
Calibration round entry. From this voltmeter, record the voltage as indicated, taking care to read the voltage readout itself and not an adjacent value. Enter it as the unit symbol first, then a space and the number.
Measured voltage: V 2.7
